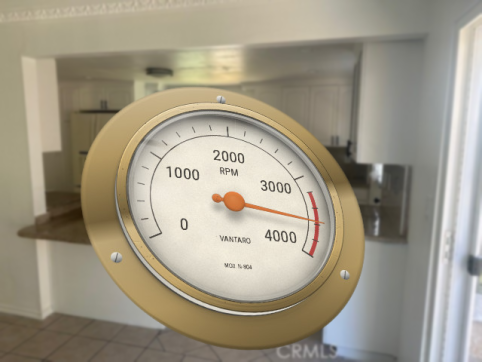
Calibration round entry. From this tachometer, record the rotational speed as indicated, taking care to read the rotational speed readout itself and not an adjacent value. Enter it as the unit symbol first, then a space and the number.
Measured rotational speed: rpm 3600
